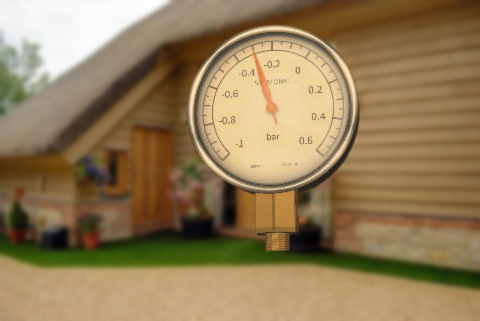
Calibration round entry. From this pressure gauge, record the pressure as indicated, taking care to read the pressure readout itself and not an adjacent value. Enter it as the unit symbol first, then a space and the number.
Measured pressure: bar -0.3
